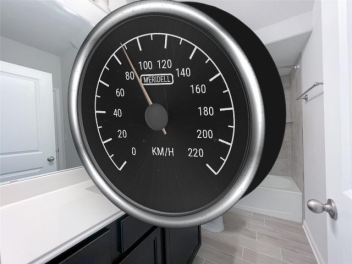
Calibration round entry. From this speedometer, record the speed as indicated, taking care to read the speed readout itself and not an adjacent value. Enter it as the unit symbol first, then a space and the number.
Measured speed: km/h 90
